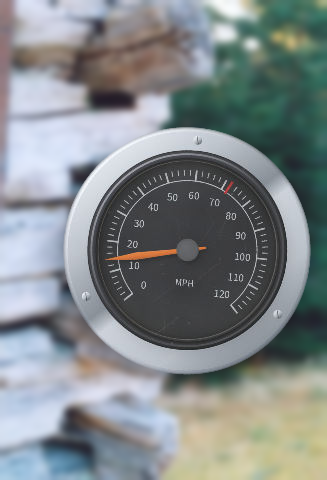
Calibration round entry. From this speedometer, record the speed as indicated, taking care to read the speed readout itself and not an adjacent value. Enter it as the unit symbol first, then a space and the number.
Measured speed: mph 14
